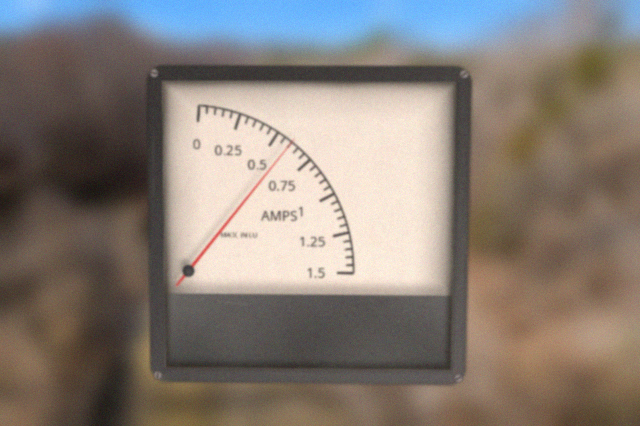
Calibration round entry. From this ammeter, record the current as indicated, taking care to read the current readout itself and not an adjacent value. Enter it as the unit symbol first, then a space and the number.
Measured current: A 0.6
